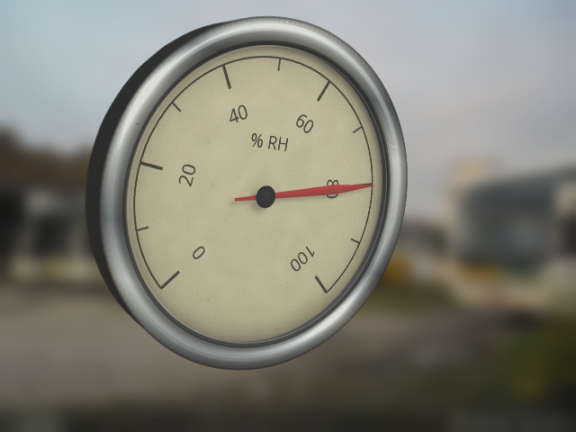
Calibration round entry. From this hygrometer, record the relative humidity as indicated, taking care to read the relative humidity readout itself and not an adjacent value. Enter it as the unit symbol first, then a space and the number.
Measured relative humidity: % 80
